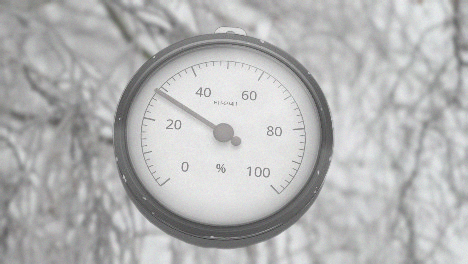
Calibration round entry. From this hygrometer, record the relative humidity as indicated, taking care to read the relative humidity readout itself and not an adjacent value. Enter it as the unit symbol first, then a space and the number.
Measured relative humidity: % 28
